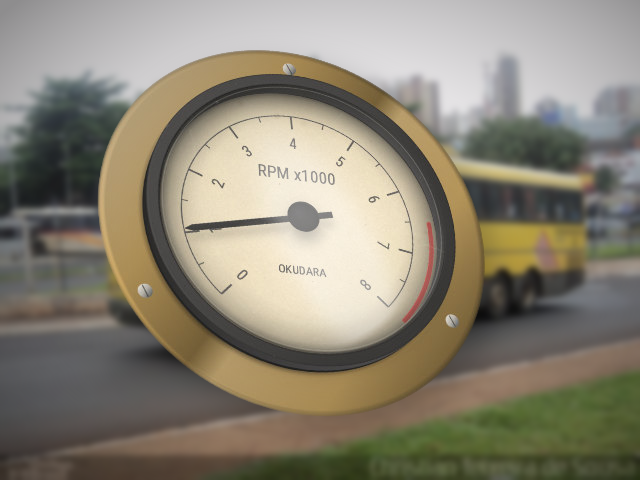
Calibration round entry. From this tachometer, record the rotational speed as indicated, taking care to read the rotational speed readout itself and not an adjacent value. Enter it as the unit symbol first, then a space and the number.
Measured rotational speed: rpm 1000
